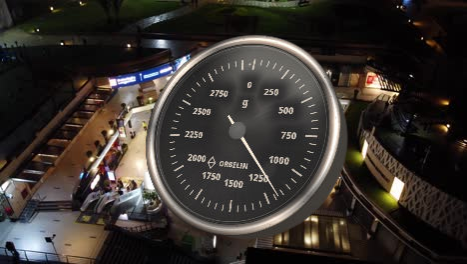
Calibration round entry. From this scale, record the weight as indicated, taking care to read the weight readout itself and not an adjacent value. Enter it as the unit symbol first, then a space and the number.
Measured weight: g 1175
